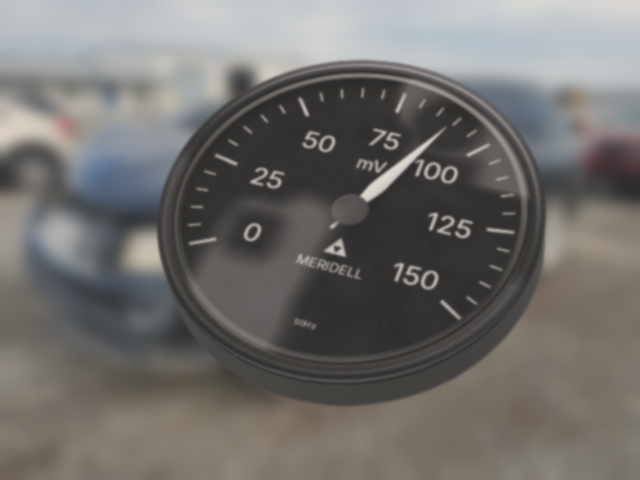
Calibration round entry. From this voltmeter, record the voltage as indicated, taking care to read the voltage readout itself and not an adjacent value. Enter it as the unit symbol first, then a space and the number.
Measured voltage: mV 90
